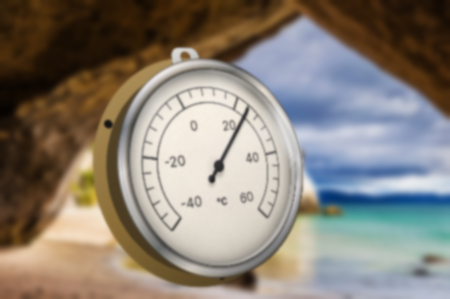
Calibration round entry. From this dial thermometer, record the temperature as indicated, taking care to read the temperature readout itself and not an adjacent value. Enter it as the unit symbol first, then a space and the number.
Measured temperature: °C 24
